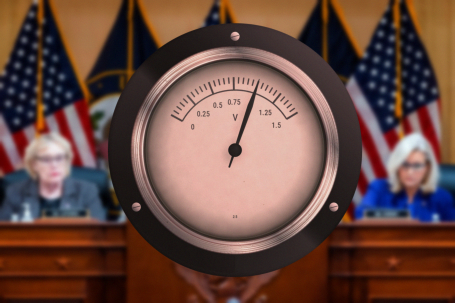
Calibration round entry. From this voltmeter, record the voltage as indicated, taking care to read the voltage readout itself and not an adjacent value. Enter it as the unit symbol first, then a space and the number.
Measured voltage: V 1
